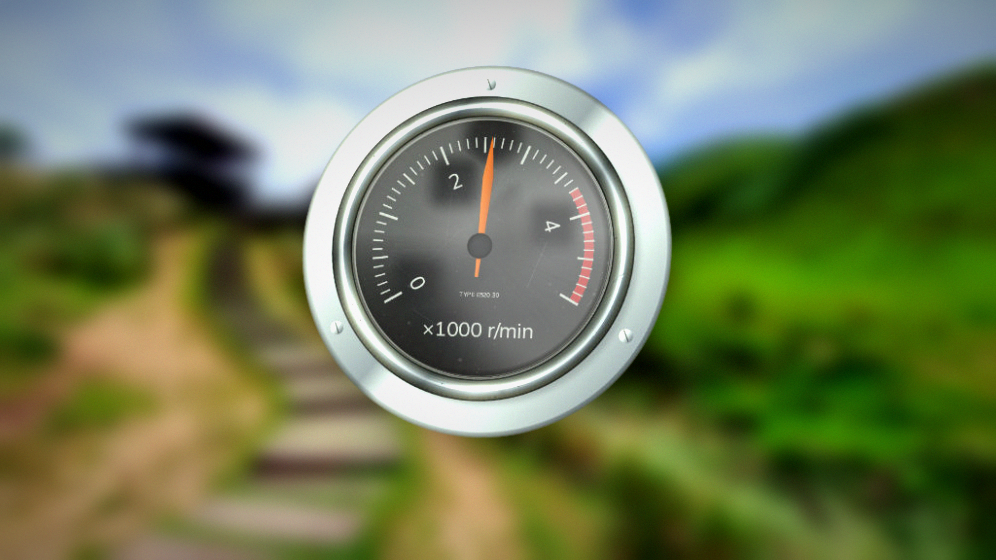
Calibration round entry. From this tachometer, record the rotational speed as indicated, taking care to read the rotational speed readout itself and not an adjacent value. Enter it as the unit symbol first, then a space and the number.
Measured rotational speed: rpm 2600
